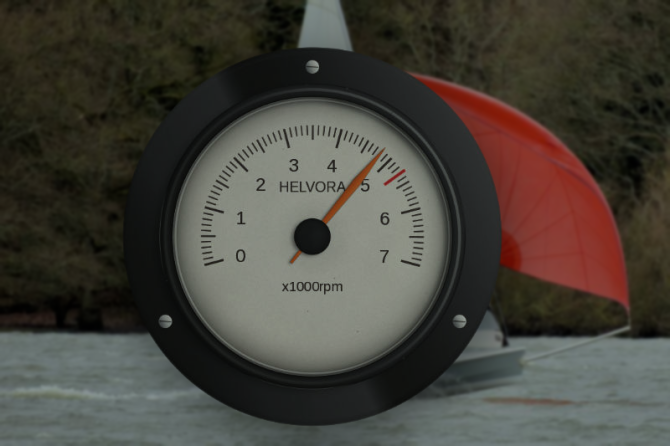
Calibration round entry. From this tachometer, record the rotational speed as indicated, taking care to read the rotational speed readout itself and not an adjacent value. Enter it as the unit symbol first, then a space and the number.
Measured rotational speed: rpm 4800
